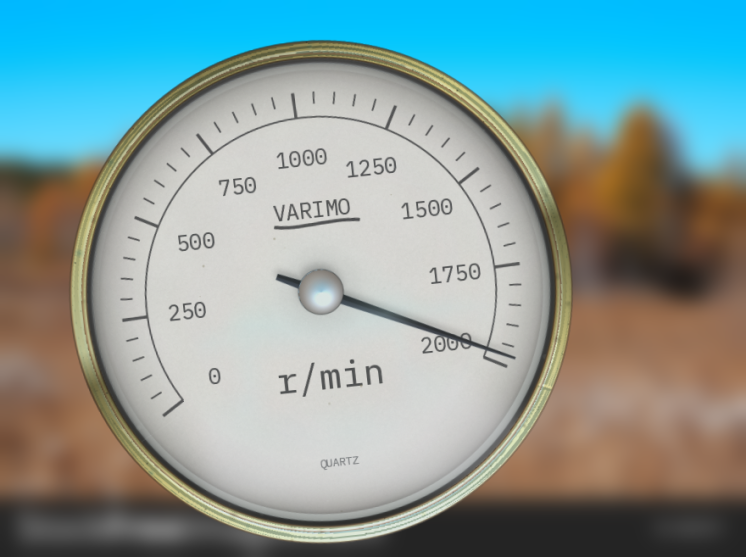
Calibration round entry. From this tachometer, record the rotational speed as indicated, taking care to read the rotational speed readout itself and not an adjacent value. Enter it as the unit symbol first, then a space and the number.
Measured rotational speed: rpm 1975
